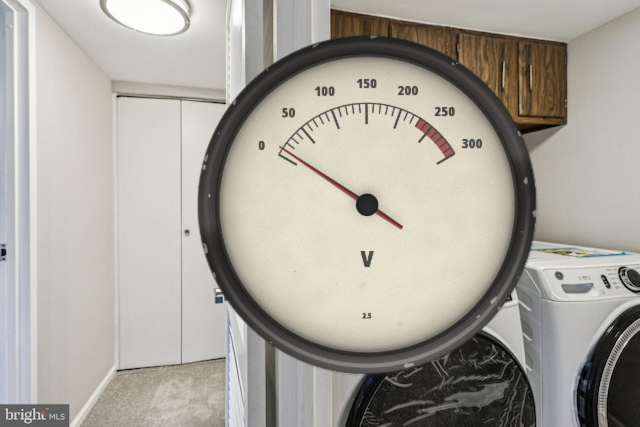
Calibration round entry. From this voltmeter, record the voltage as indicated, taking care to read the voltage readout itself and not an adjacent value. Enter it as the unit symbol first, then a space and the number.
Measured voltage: V 10
